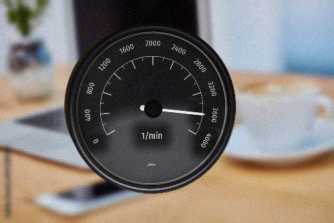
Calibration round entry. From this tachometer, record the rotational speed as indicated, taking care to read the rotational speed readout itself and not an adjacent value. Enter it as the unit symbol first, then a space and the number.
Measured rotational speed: rpm 3600
